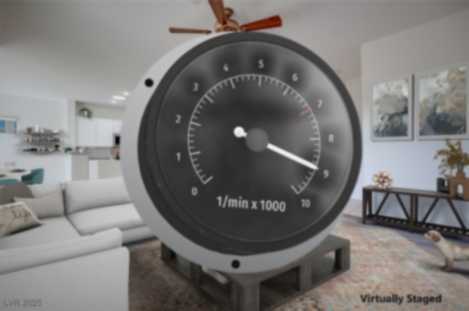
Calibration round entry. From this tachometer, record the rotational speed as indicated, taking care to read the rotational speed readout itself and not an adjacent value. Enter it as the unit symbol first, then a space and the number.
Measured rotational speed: rpm 9000
